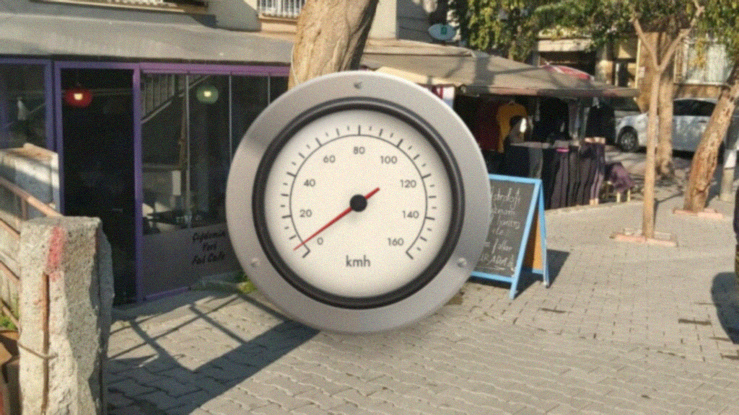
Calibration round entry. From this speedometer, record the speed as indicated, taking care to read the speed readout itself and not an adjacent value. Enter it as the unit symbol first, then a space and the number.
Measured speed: km/h 5
